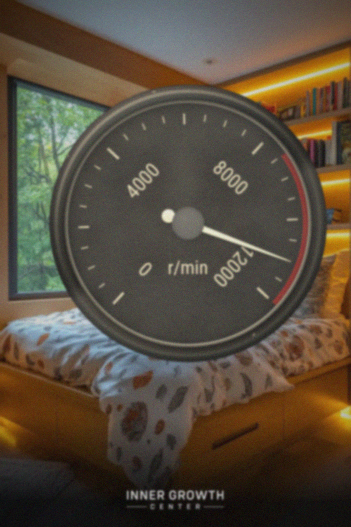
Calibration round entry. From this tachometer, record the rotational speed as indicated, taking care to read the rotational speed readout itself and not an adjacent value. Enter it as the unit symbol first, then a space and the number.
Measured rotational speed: rpm 11000
